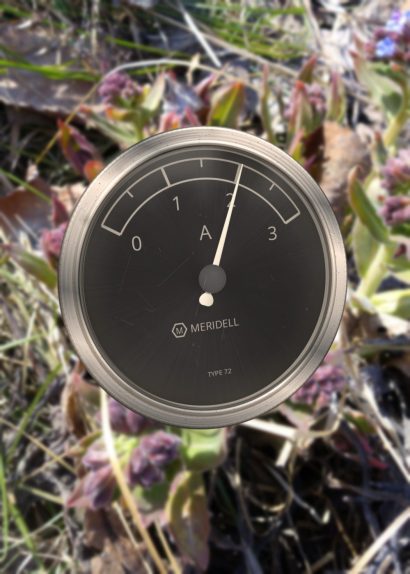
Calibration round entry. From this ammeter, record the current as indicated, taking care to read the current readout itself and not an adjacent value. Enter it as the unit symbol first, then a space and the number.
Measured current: A 2
